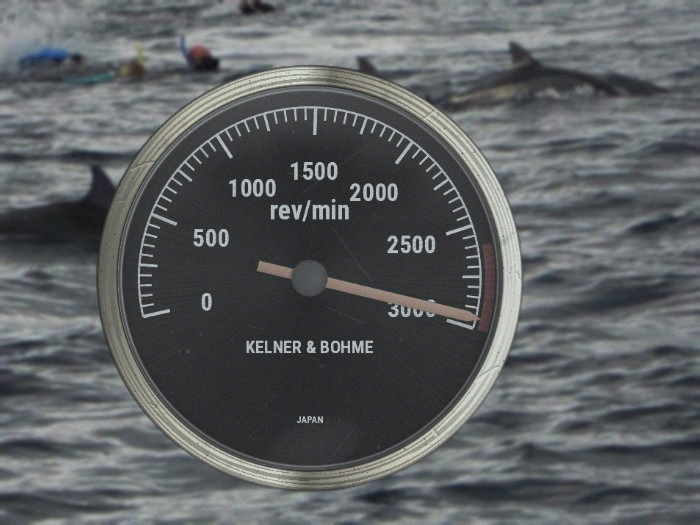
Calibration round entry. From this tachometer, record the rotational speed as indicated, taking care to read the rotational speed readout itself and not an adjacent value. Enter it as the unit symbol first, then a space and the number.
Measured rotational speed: rpm 2950
